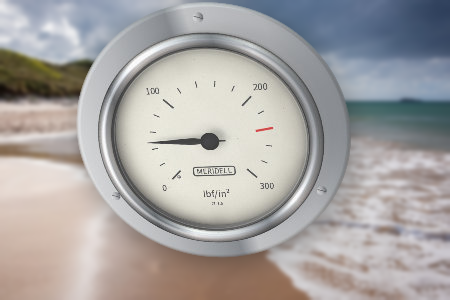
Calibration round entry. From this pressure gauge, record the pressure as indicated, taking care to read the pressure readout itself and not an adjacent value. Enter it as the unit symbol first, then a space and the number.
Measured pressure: psi 50
